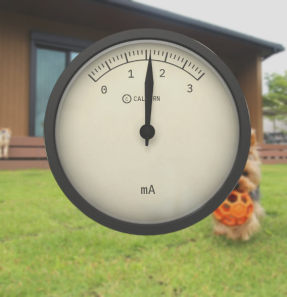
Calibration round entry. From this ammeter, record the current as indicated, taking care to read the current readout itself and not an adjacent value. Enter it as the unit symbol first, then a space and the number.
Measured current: mA 1.6
